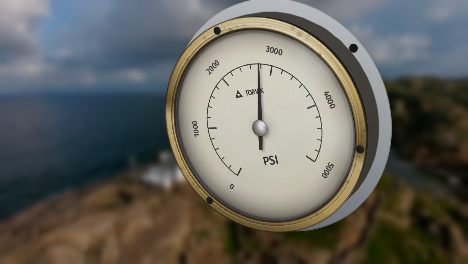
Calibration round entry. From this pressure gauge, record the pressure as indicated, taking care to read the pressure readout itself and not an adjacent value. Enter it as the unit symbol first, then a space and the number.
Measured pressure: psi 2800
